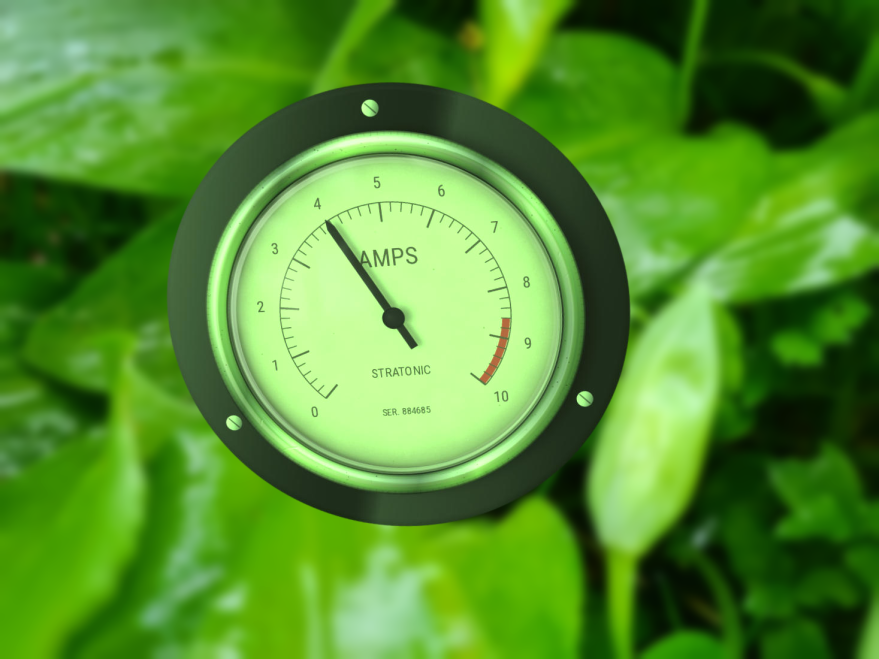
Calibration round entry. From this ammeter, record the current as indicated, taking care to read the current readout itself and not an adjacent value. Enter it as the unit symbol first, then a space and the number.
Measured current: A 4
